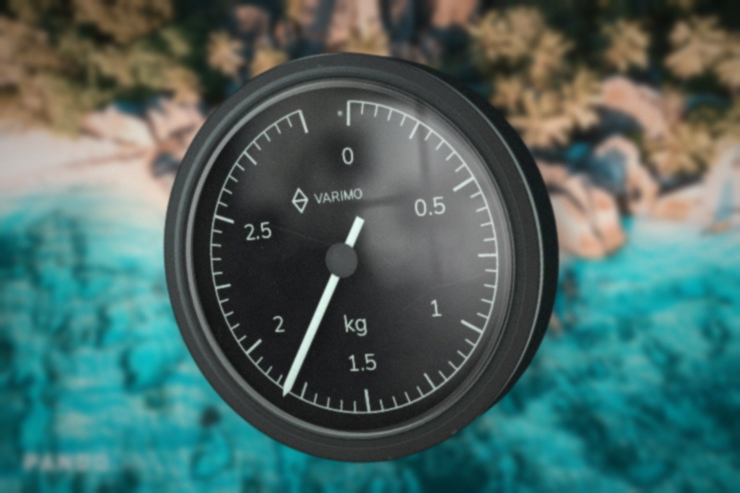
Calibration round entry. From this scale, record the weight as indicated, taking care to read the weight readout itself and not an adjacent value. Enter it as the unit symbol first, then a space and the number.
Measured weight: kg 1.8
